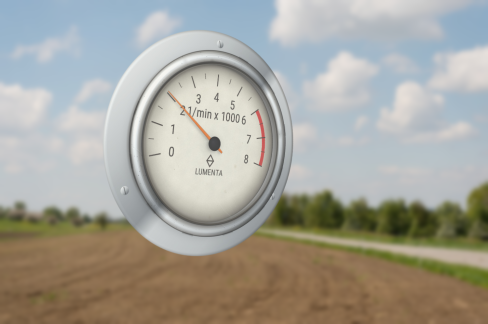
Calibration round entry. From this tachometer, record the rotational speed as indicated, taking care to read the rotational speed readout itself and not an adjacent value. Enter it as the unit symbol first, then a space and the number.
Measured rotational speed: rpm 2000
